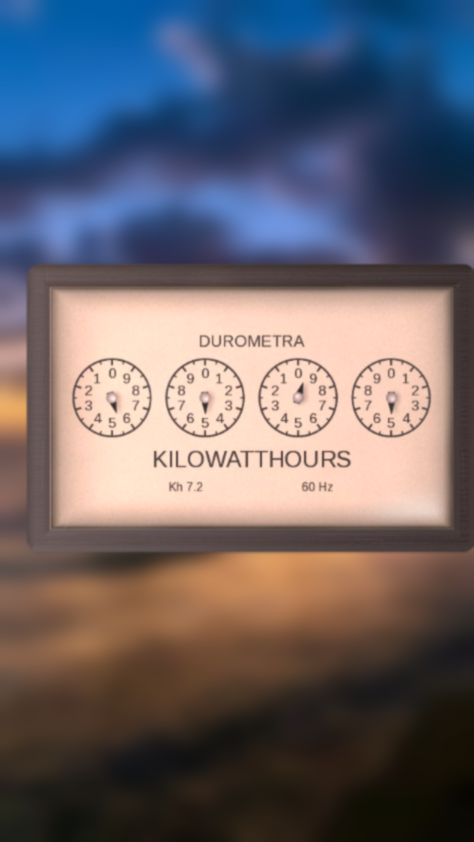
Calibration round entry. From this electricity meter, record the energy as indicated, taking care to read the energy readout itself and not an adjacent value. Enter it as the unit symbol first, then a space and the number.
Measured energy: kWh 5495
